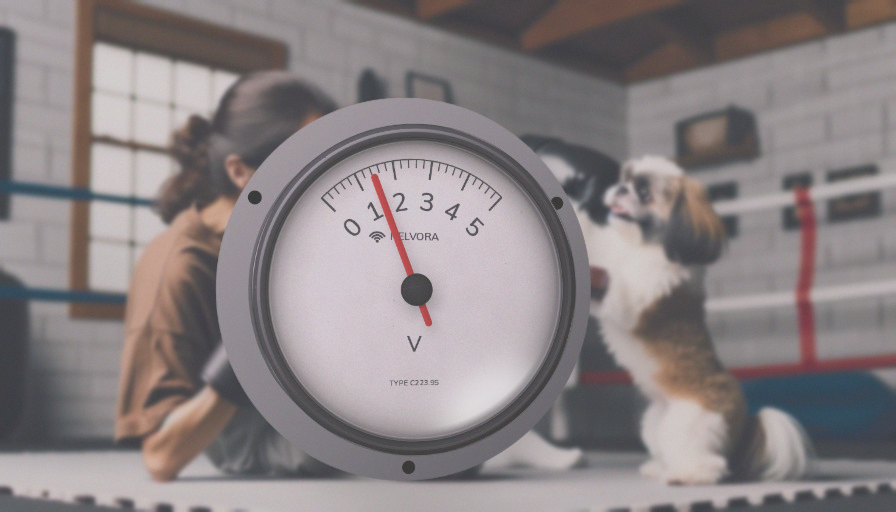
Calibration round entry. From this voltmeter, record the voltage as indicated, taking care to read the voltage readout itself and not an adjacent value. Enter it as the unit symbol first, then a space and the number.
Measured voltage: V 1.4
